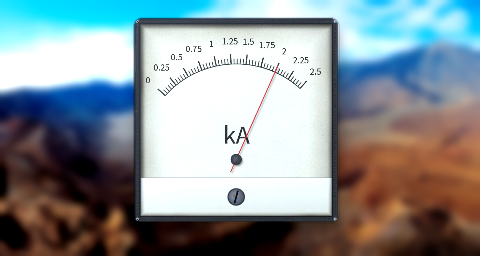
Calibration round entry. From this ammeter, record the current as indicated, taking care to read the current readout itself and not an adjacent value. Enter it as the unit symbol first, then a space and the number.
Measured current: kA 2
